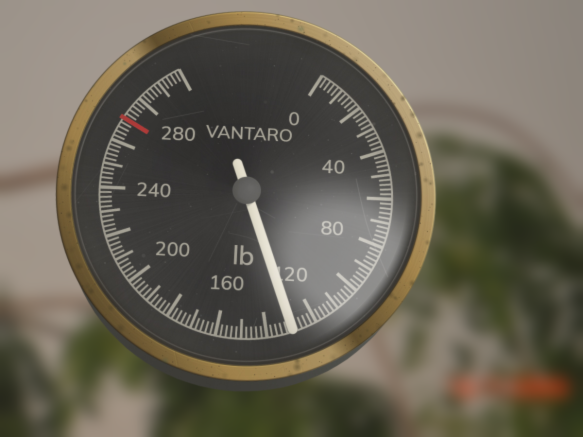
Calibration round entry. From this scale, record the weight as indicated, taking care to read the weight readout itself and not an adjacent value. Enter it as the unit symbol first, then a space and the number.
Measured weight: lb 130
